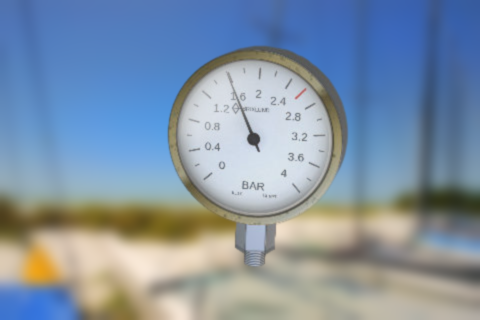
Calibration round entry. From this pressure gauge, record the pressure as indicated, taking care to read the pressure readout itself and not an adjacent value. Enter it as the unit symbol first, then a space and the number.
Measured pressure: bar 1.6
